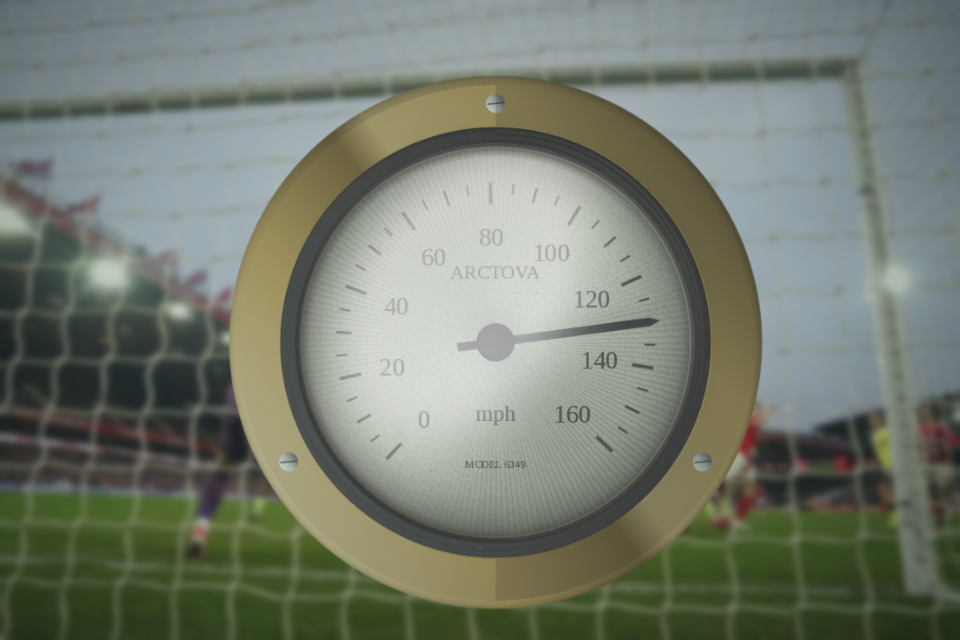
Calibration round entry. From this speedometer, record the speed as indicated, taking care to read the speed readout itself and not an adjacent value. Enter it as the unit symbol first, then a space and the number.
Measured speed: mph 130
